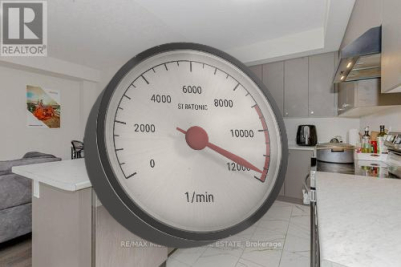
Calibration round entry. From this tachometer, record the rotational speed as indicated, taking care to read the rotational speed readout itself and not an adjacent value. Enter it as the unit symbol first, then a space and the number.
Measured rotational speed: rpm 11750
